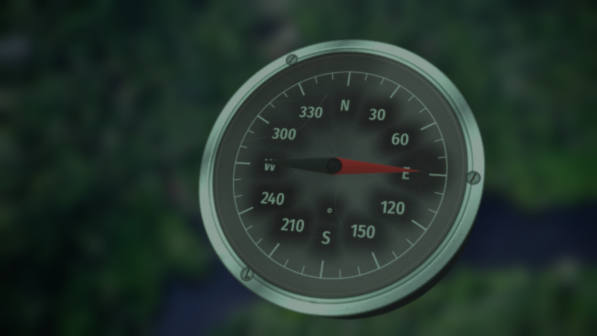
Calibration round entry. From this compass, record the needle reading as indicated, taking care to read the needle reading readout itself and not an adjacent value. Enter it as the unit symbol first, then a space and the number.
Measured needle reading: ° 90
